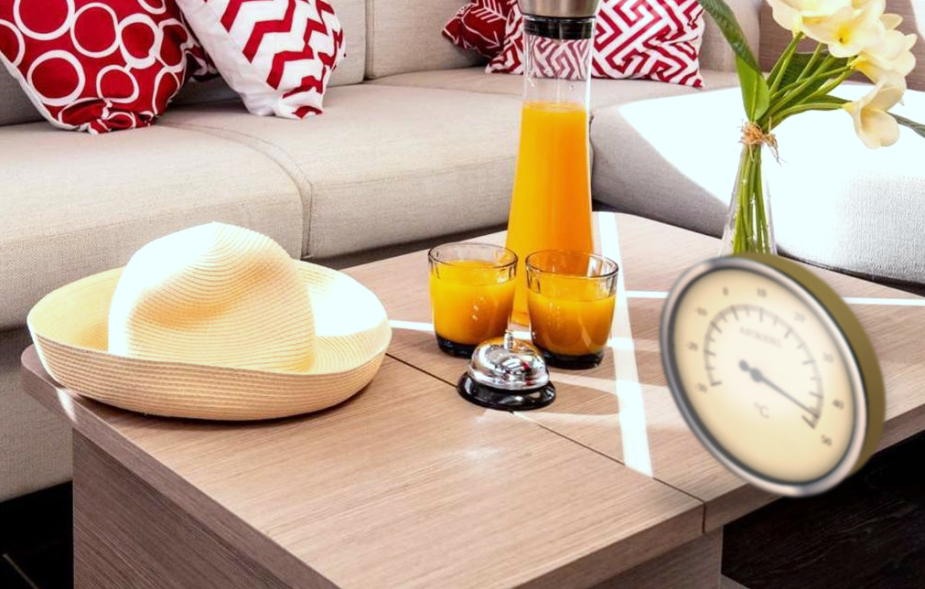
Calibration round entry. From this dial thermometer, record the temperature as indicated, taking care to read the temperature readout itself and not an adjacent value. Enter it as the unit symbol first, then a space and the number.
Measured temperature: °C 45
